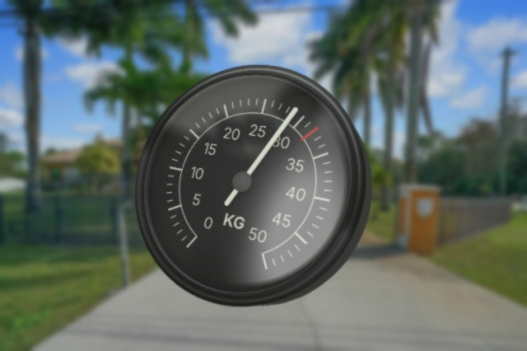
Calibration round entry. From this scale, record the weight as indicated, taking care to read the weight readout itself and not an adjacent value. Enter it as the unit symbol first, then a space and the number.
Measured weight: kg 29
